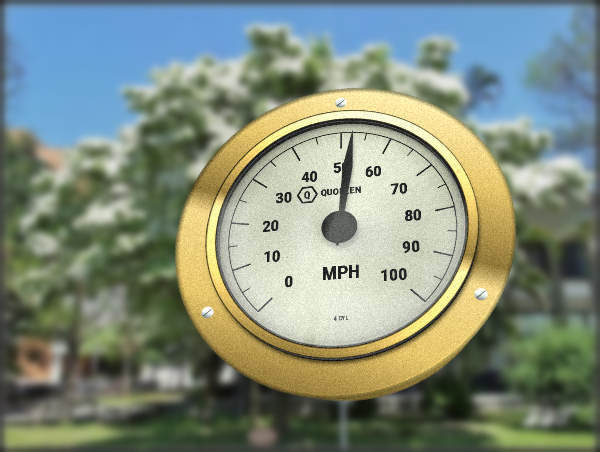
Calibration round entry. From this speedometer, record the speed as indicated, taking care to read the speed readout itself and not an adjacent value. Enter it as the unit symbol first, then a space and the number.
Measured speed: mph 52.5
